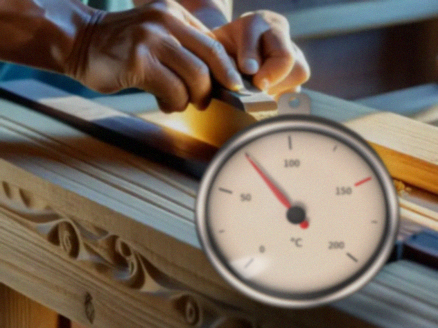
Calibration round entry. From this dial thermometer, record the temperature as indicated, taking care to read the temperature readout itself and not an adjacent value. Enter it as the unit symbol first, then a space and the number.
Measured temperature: °C 75
